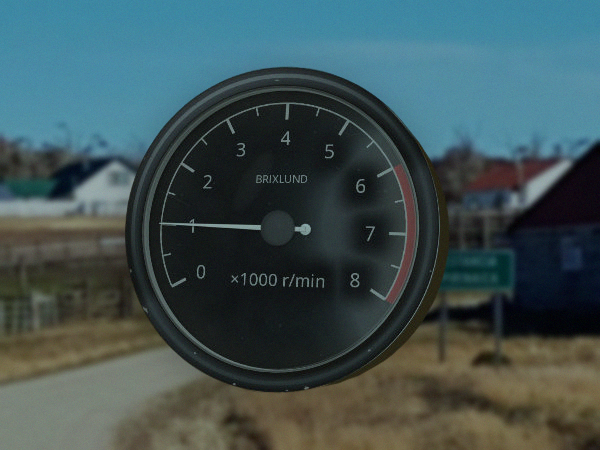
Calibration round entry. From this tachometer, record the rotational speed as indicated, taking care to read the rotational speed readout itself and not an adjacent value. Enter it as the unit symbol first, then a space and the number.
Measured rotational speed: rpm 1000
